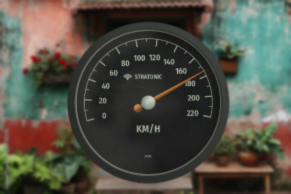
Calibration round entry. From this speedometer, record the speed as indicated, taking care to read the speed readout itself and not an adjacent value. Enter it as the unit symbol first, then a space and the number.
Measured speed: km/h 175
